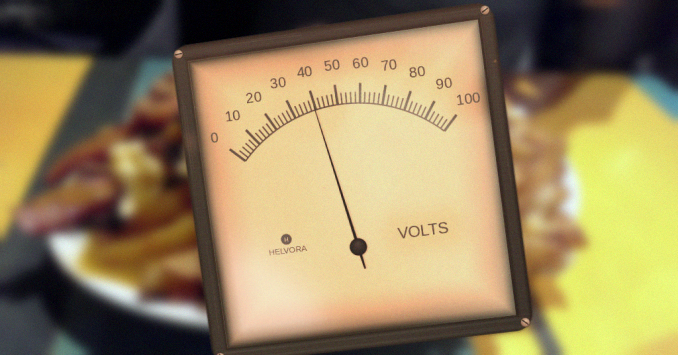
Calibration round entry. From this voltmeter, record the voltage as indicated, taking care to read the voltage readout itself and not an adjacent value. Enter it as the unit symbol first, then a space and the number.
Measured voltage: V 40
